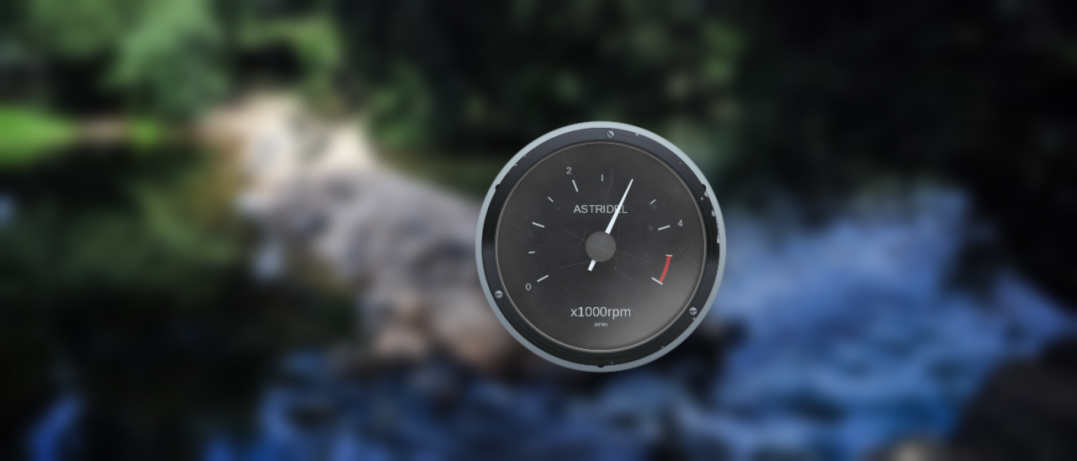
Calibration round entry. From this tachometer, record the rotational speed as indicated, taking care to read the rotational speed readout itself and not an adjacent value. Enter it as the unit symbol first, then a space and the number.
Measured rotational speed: rpm 3000
